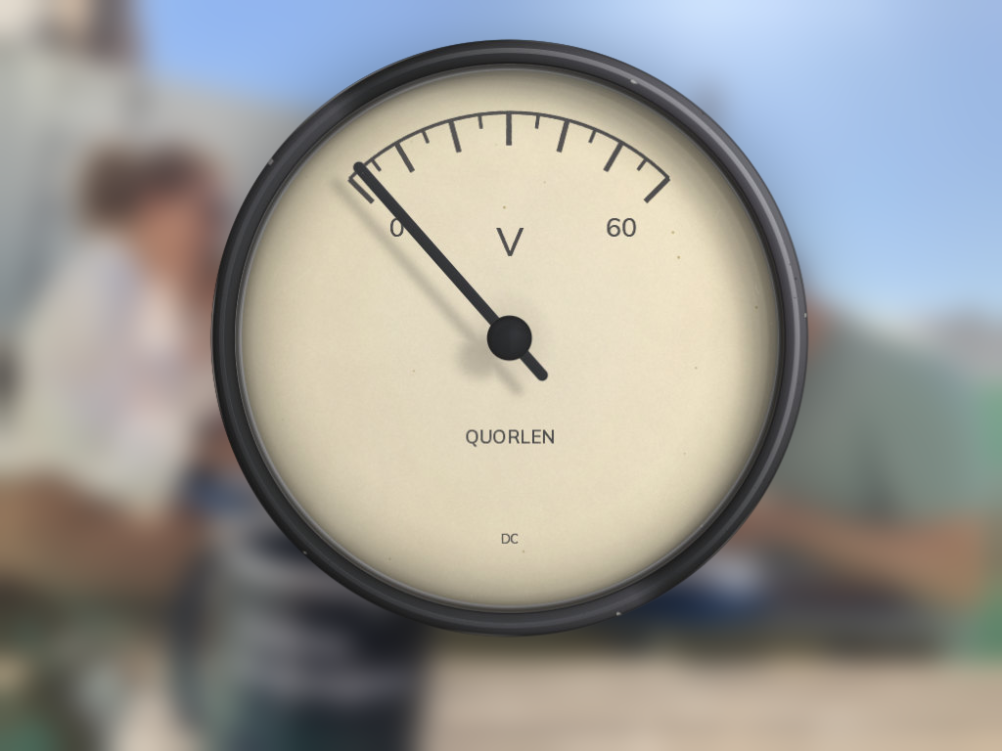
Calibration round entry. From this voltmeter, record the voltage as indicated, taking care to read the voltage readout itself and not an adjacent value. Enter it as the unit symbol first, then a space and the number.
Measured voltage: V 2.5
